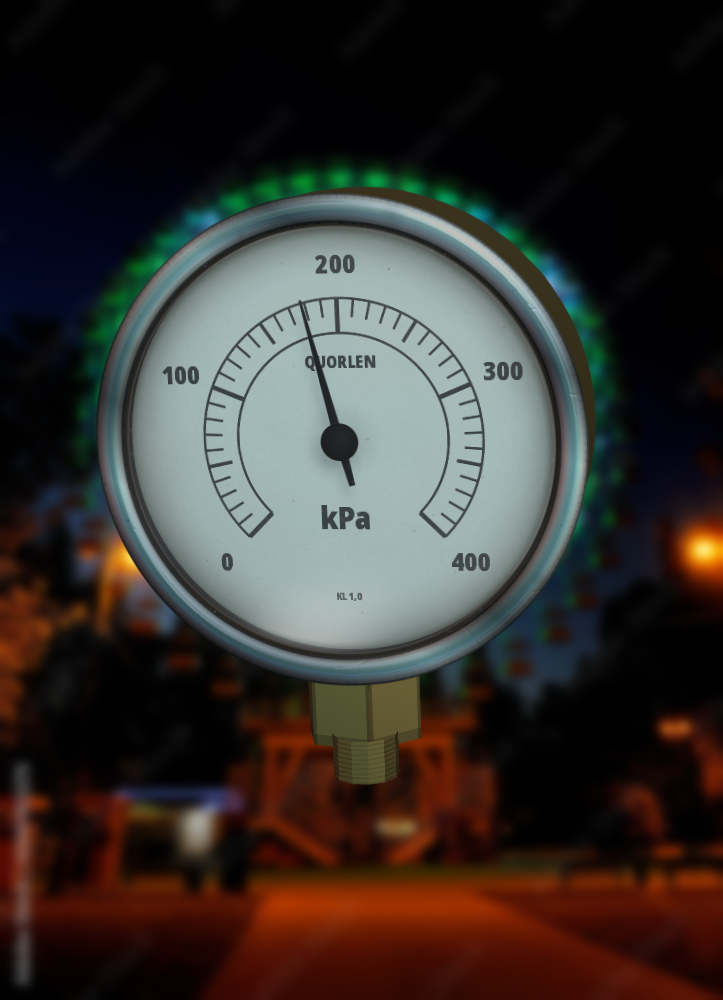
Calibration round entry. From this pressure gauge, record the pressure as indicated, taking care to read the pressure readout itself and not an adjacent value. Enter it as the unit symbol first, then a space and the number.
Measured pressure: kPa 180
